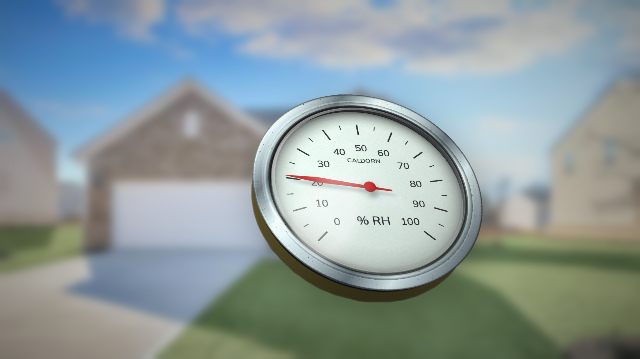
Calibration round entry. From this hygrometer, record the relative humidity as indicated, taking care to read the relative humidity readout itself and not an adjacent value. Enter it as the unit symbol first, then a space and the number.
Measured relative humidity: % 20
